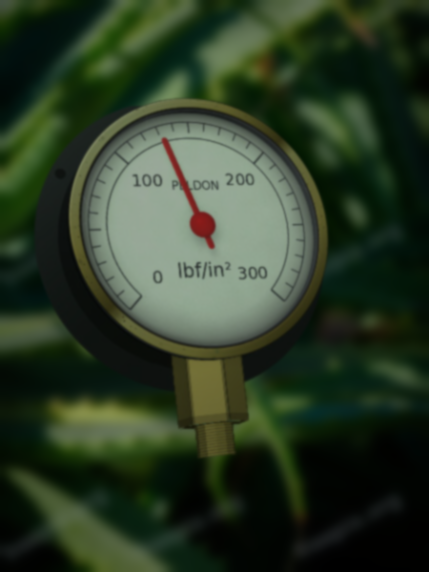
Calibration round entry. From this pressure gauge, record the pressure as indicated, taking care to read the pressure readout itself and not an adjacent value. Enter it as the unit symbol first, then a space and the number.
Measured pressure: psi 130
